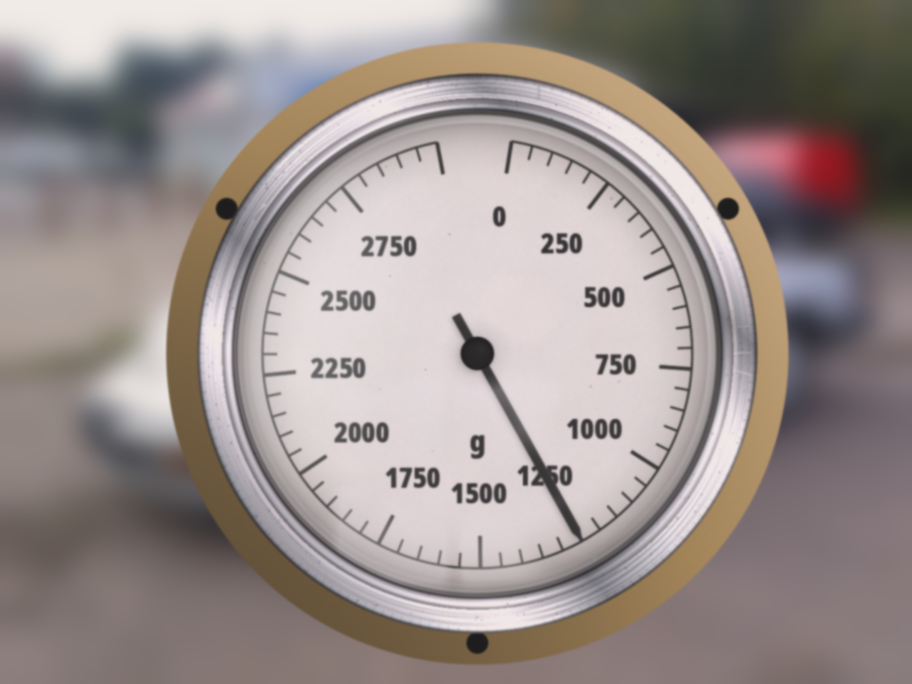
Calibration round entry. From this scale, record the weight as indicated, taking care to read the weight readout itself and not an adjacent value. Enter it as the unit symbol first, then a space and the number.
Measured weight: g 1250
